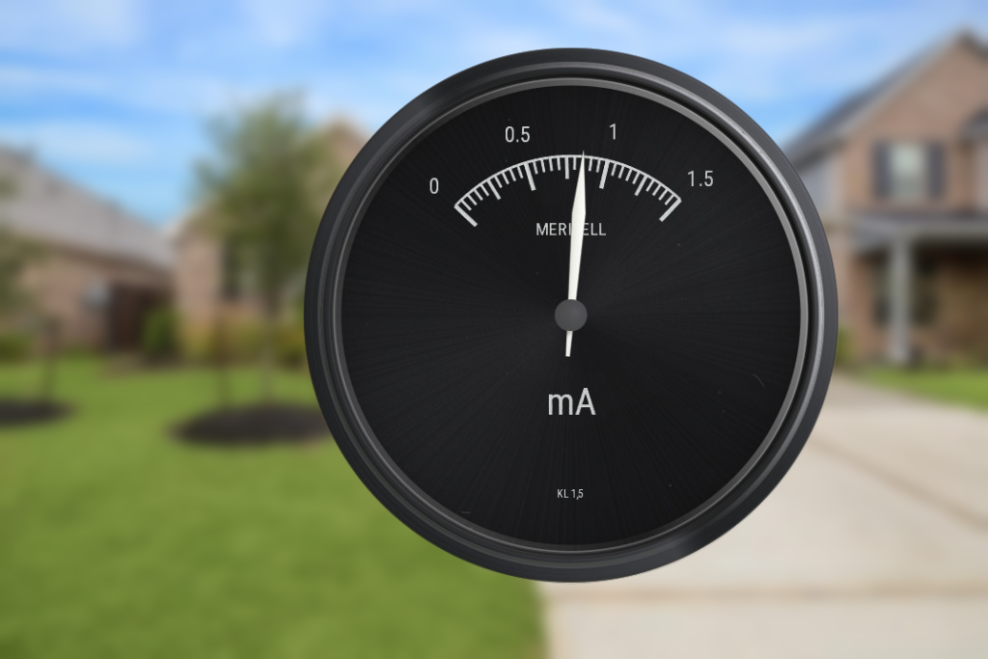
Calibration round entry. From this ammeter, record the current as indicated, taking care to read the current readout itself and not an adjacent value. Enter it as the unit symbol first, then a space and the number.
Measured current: mA 0.85
